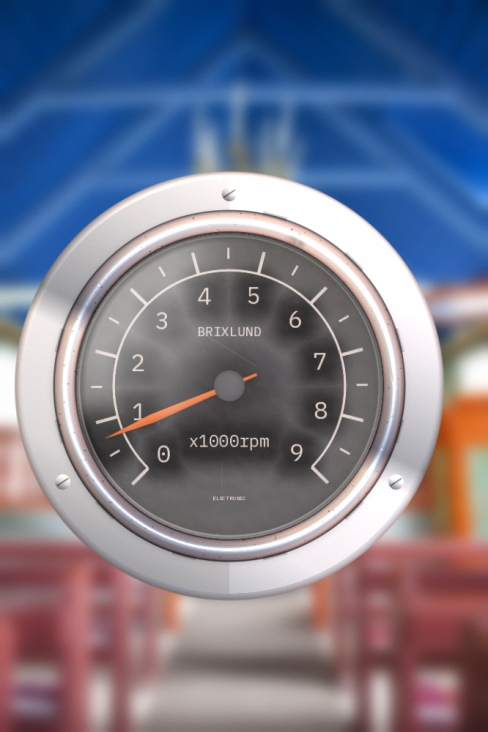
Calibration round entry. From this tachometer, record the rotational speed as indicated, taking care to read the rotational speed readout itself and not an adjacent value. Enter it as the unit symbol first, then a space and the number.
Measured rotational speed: rpm 750
